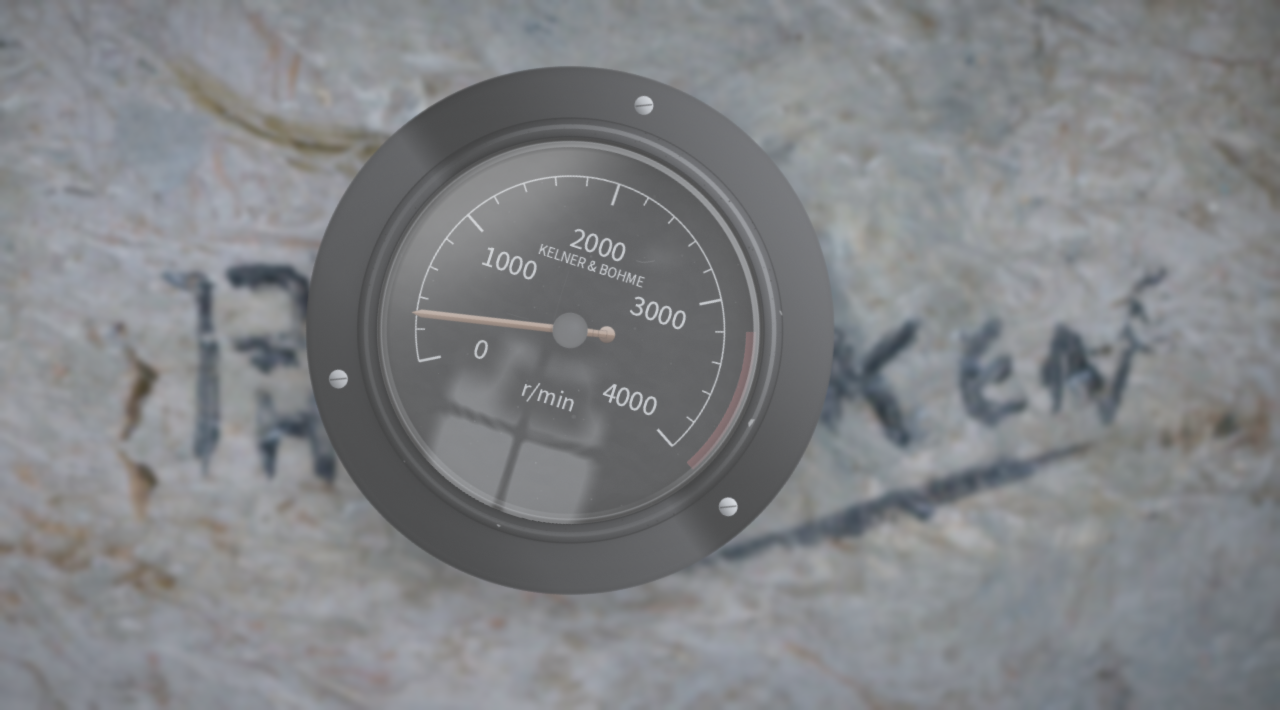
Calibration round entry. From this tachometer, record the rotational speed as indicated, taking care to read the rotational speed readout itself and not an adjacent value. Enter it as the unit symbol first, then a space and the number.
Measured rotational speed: rpm 300
